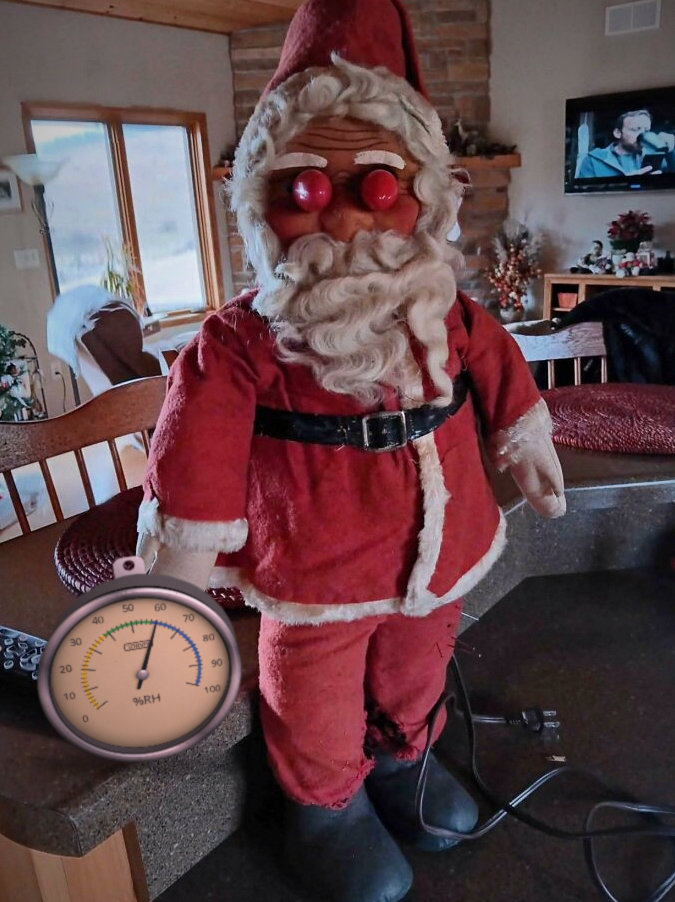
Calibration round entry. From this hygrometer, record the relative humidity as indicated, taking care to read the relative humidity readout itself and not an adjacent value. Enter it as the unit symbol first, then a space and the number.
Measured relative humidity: % 60
